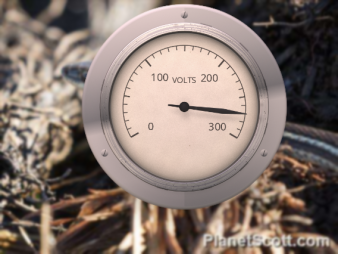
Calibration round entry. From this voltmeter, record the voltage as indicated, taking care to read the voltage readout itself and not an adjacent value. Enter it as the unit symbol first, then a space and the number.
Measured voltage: V 270
